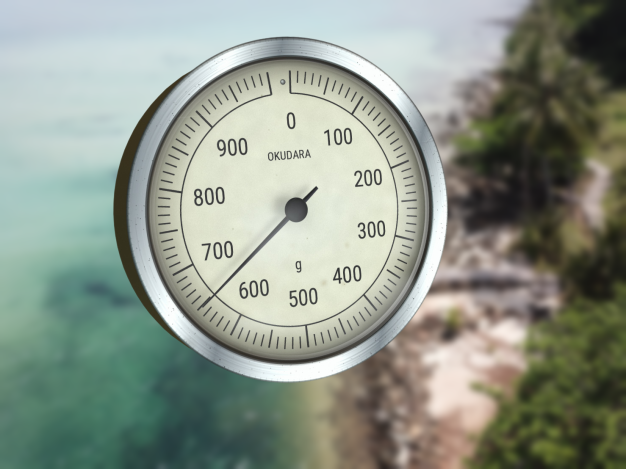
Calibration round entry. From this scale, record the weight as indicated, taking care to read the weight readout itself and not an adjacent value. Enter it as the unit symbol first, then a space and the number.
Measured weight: g 650
